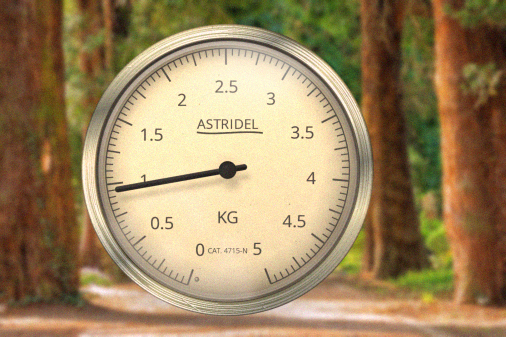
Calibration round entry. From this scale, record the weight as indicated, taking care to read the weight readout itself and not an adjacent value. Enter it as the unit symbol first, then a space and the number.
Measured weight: kg 0.95
